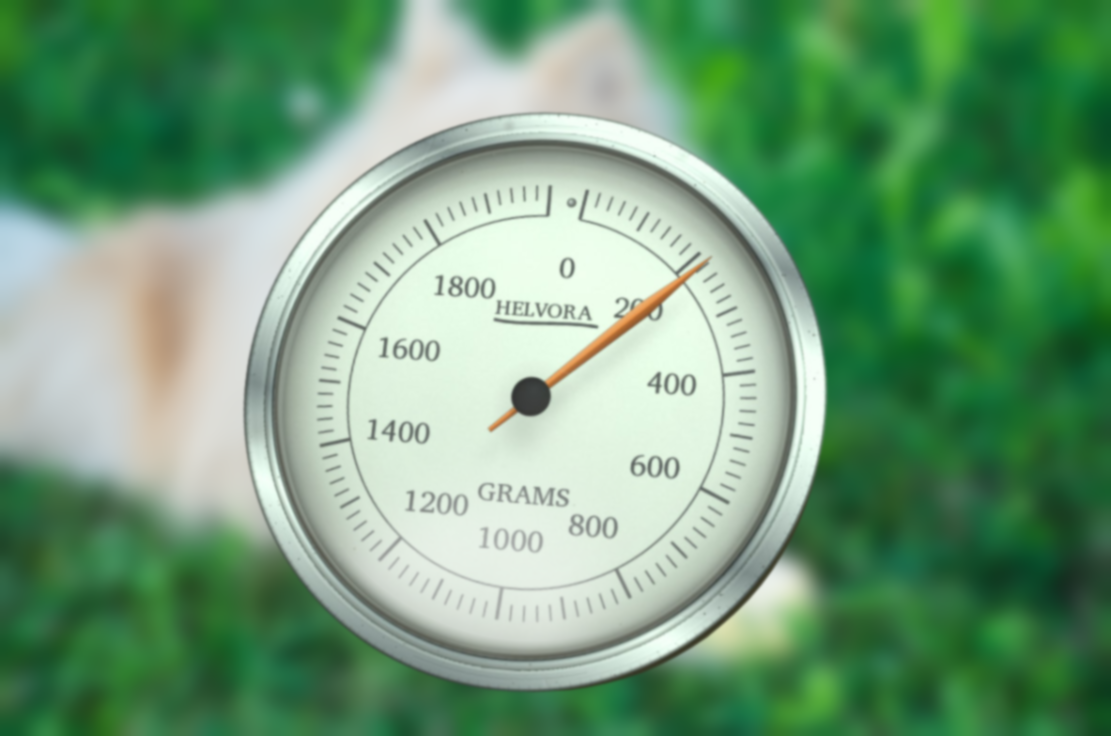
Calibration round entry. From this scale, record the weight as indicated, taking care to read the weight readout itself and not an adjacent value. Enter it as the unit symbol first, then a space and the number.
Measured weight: g 220
